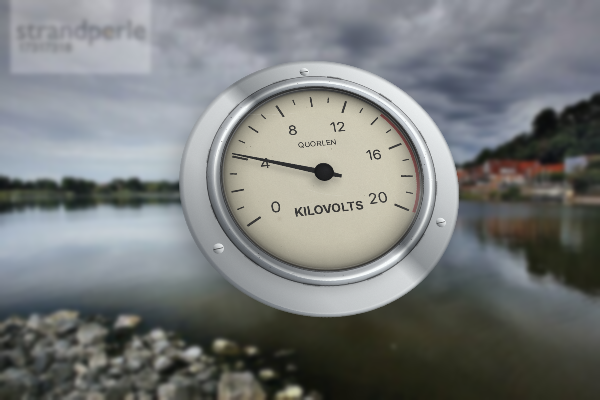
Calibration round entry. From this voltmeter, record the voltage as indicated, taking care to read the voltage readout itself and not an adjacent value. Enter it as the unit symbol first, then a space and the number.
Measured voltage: kV 4
